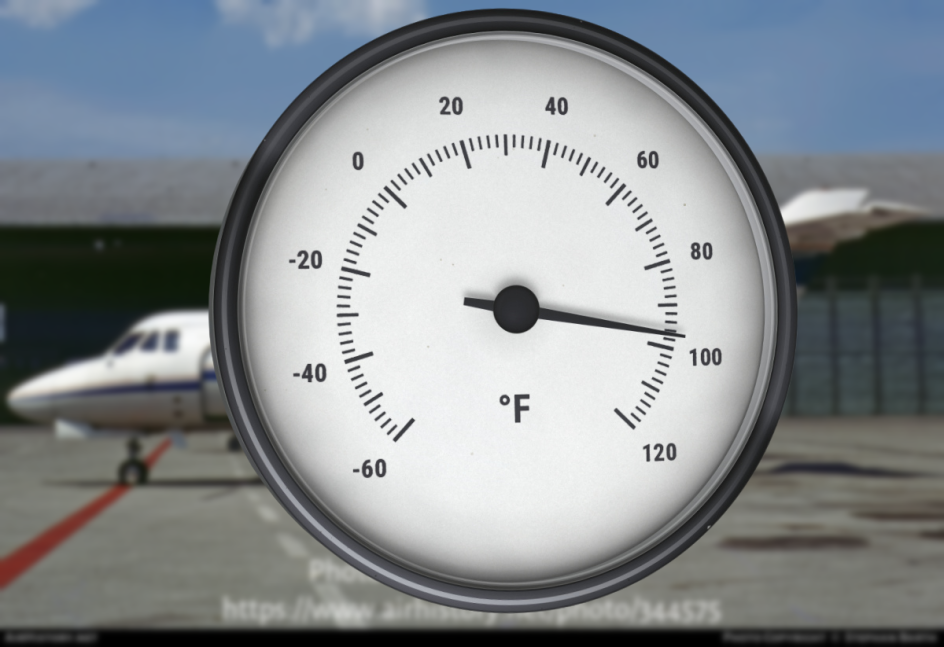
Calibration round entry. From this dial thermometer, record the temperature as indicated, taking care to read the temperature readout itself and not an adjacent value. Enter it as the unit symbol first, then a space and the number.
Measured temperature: °F 97
